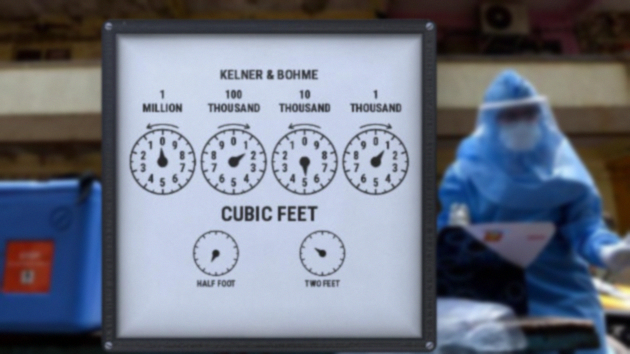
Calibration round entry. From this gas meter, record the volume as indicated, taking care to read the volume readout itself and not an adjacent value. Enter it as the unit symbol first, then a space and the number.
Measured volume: ft³ 15100
